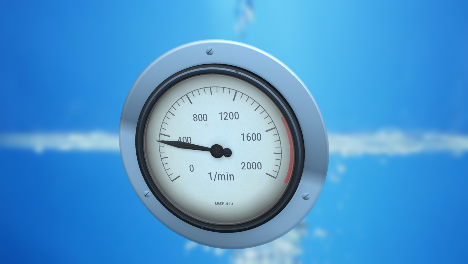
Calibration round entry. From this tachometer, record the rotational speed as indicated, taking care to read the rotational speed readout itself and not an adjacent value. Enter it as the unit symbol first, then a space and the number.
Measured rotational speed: rpm 350
